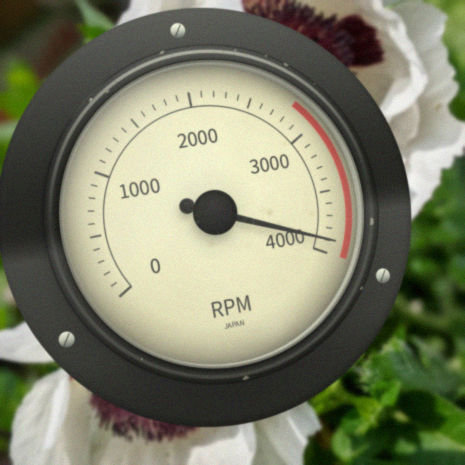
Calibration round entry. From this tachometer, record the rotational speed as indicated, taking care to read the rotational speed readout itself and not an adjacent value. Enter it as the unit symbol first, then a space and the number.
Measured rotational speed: rpm 3900
